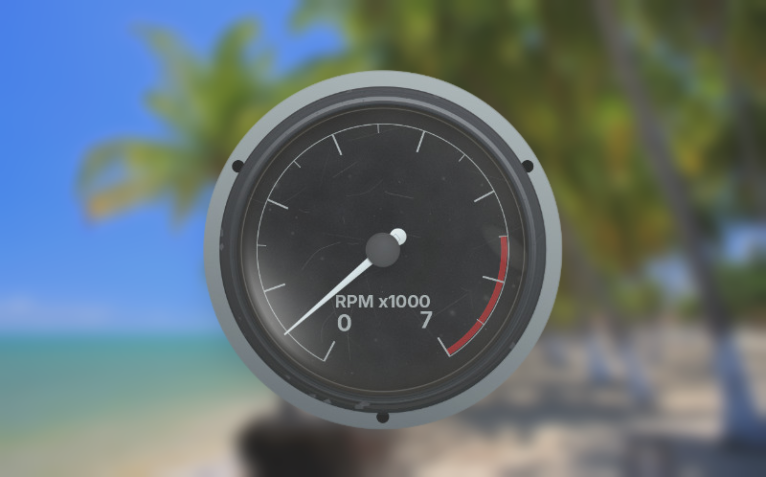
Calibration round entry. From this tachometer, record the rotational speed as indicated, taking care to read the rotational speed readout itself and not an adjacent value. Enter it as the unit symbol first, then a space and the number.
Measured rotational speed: rpm 500
